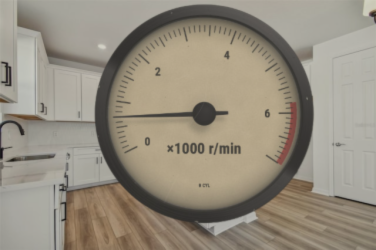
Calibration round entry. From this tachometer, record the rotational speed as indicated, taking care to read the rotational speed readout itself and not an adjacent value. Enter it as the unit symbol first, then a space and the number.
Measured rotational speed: rpm 700
